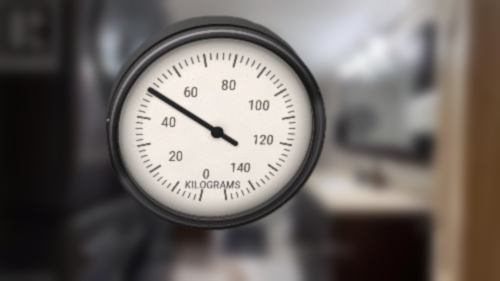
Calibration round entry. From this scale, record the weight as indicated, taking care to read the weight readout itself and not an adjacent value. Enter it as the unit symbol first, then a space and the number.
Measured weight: kg 50
